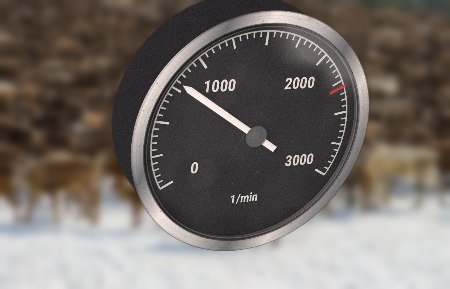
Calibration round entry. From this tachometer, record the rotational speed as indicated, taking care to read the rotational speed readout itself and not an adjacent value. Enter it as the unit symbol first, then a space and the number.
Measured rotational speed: rpm 800
